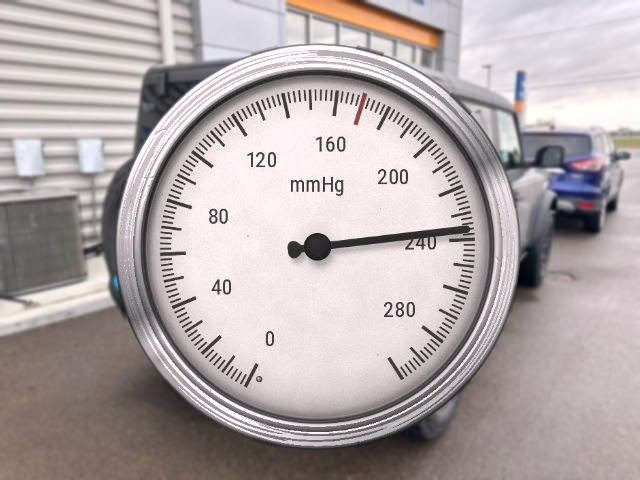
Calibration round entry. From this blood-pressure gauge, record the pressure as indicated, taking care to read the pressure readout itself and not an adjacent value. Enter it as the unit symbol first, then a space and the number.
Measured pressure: mmHg 236
